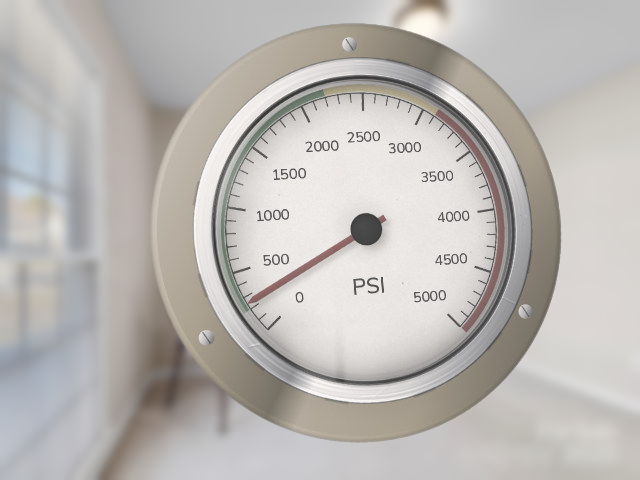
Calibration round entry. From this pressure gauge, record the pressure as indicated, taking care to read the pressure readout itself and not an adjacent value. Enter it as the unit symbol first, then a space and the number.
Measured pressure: psi 250
